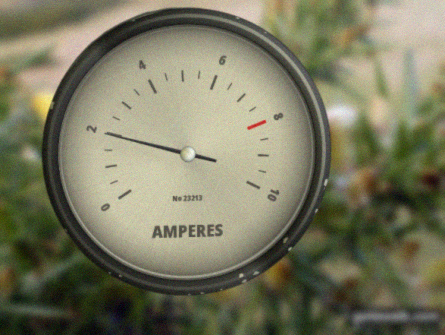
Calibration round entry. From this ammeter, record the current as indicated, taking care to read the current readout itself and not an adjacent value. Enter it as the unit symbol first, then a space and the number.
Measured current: A 2
